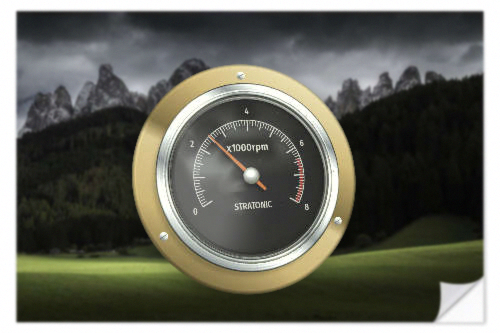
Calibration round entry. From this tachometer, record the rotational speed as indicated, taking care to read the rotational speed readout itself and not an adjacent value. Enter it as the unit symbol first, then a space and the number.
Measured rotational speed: rpm 2500
